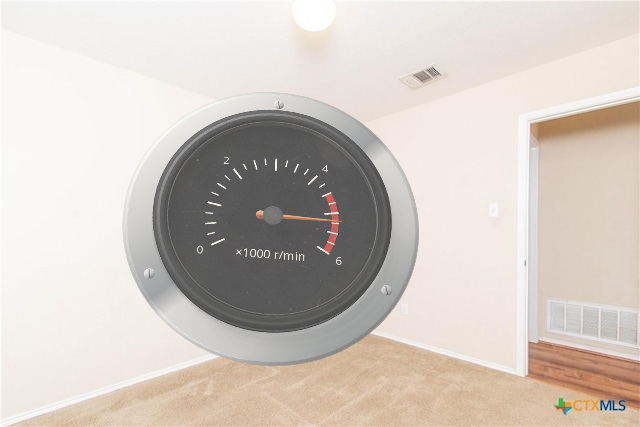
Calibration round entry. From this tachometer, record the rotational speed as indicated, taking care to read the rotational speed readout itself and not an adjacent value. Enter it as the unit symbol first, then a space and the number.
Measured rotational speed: rpm 5250
